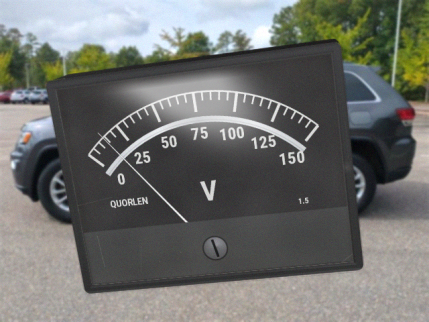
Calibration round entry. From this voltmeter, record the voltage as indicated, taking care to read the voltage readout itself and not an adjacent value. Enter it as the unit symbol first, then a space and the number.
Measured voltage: V 15
